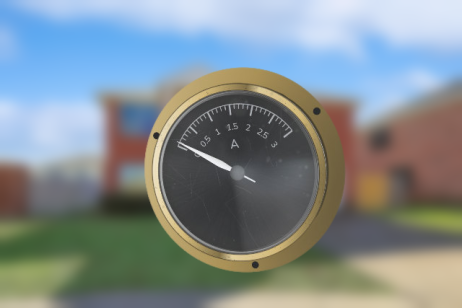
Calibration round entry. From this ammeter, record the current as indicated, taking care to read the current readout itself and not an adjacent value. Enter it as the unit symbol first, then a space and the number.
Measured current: A 0.1
